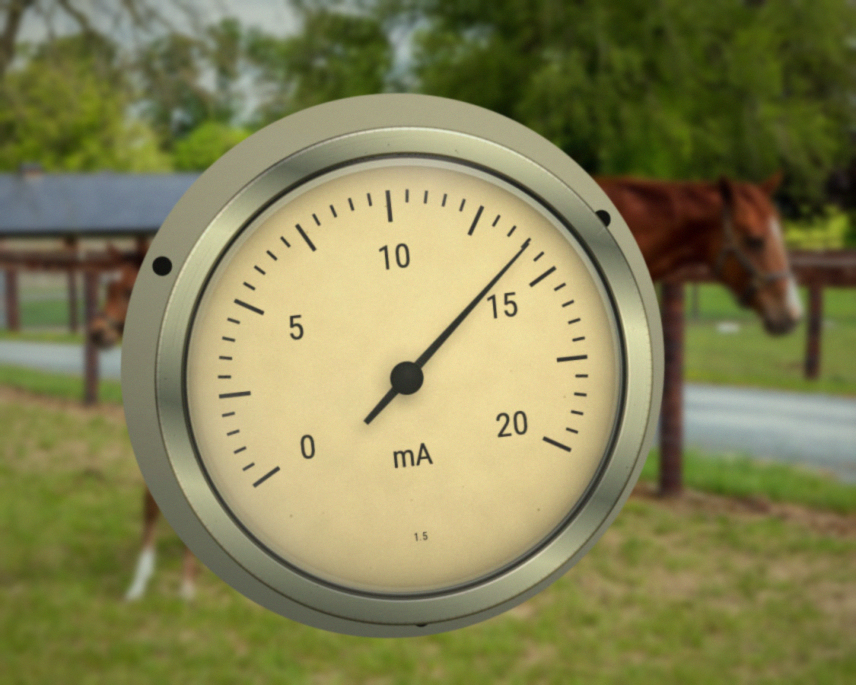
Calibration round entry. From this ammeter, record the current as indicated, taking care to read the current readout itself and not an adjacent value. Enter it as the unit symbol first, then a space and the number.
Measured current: mA 14
